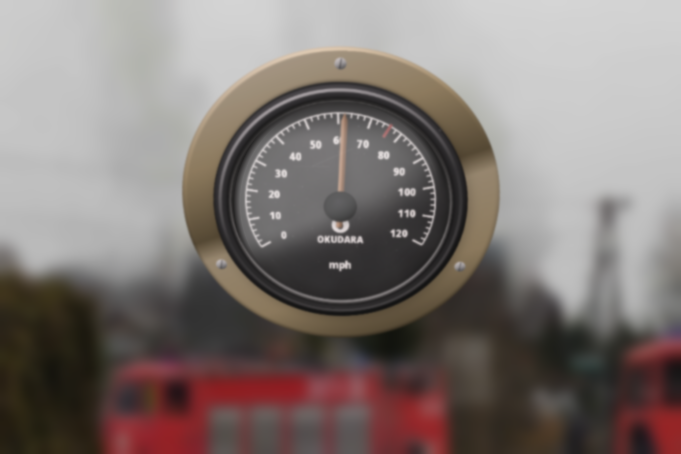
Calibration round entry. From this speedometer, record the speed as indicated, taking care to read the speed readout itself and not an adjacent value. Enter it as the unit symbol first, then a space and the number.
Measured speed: mph 62
